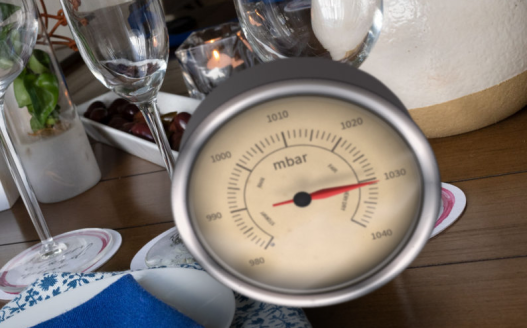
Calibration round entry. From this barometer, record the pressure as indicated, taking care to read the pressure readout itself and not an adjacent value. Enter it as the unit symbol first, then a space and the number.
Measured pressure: mbar 1030
